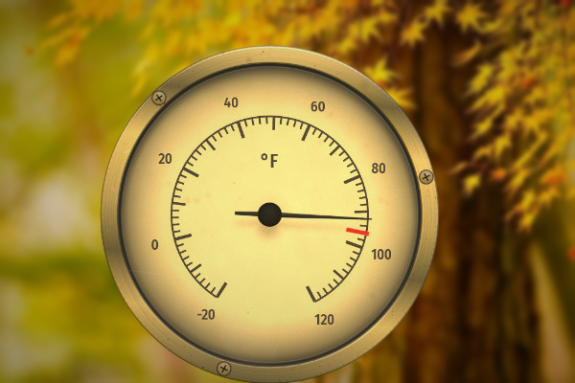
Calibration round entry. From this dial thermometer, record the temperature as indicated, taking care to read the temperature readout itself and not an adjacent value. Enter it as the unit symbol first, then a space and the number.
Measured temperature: °F 92
